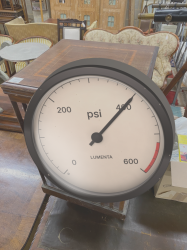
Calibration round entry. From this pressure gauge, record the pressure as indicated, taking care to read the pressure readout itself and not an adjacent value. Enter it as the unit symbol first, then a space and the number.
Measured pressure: psi 400
